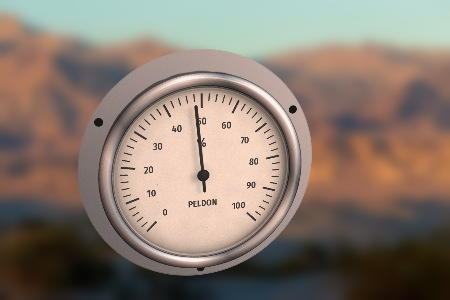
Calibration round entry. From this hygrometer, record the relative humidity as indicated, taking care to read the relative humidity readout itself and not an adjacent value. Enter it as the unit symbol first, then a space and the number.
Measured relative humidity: % 48
